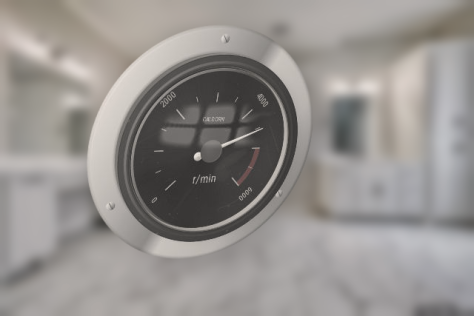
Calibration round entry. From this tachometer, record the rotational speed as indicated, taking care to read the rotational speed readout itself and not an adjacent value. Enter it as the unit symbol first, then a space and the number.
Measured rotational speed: rpm 4500
